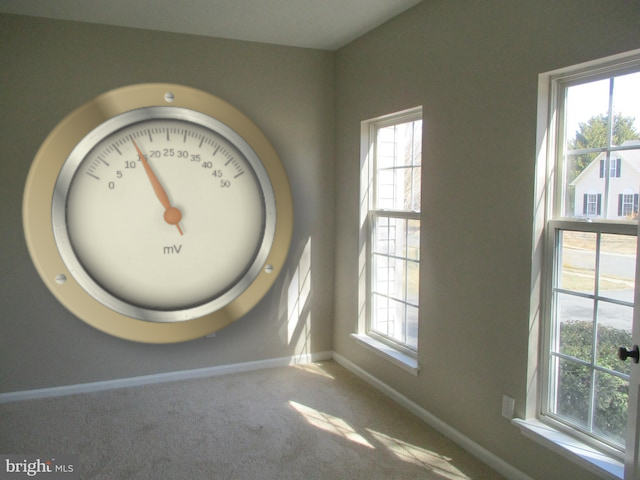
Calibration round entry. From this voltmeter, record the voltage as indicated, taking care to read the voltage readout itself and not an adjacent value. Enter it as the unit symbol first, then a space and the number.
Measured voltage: mV 15
